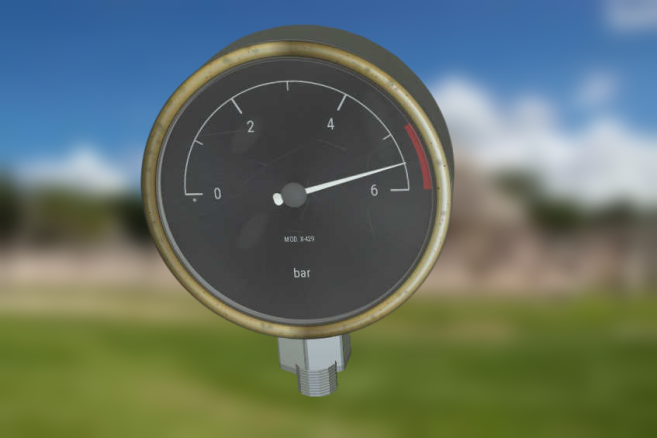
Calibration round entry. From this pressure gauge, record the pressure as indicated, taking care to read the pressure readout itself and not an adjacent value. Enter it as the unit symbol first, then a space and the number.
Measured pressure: bar 5.5
